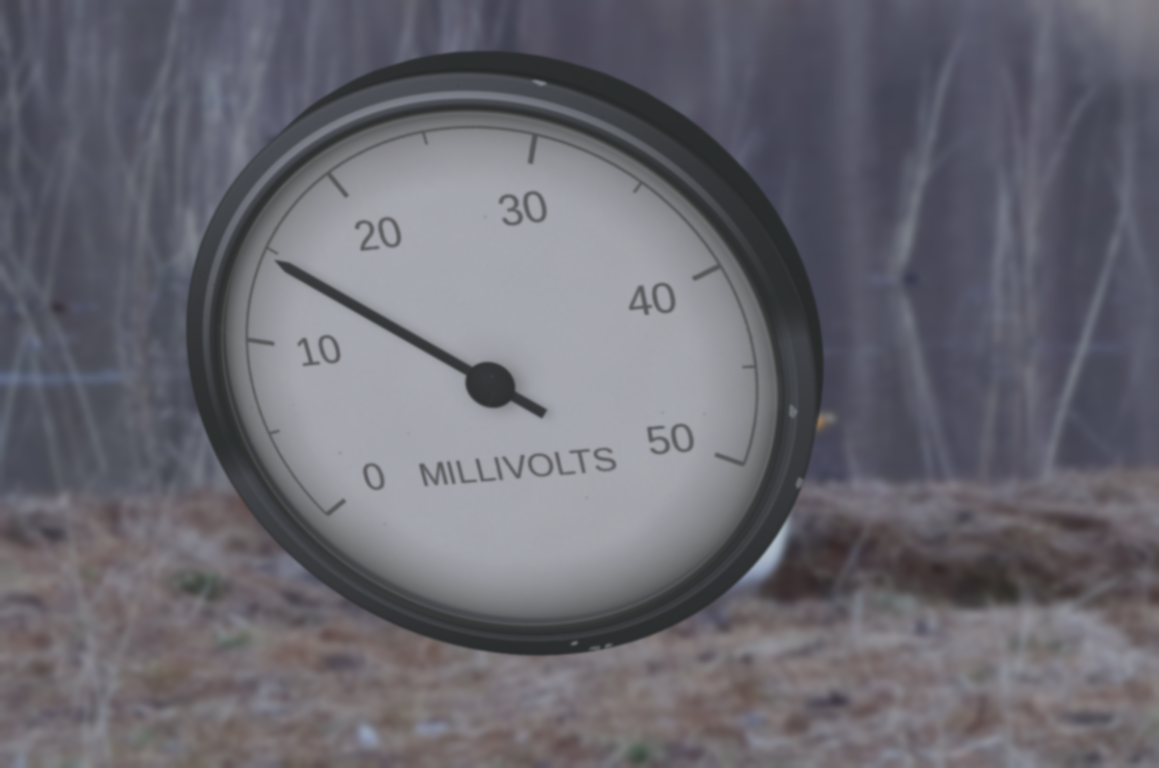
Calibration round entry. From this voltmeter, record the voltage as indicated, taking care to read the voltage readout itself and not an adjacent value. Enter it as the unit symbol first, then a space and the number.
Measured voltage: mV 15
